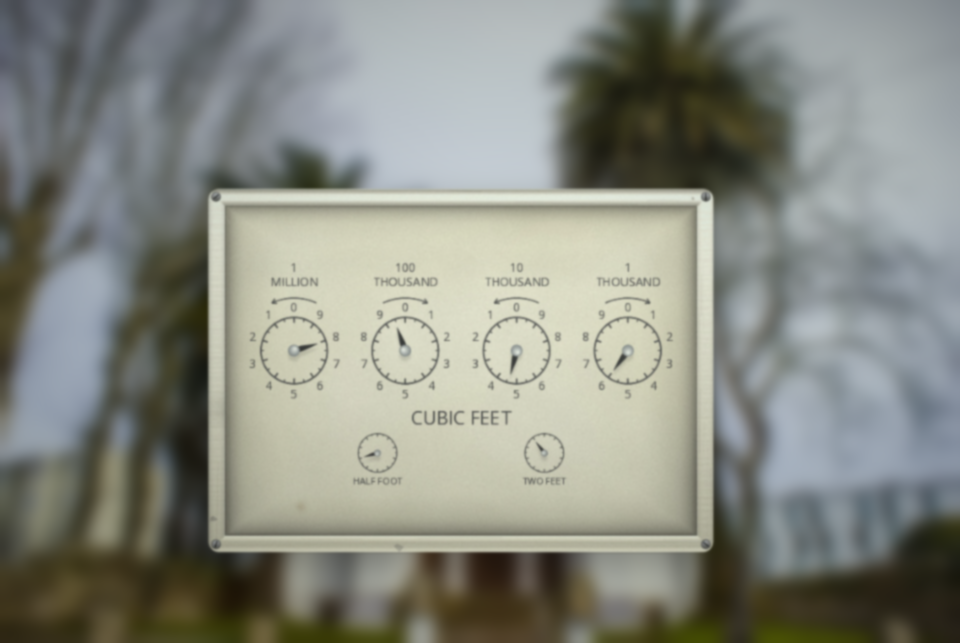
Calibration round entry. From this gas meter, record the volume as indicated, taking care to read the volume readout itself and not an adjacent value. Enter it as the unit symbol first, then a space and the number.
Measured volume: ft³ 794600
